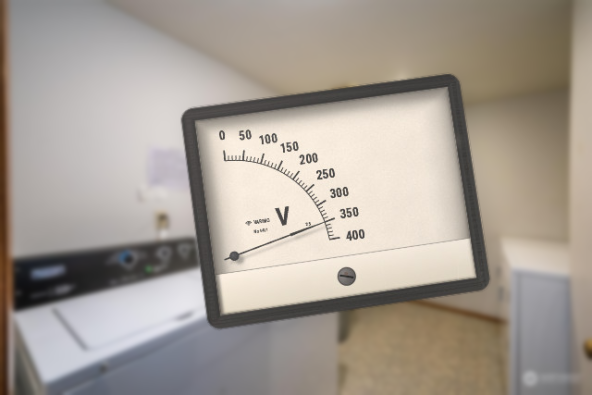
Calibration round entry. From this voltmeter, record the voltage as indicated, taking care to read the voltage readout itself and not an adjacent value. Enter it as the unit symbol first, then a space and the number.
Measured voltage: V 350
